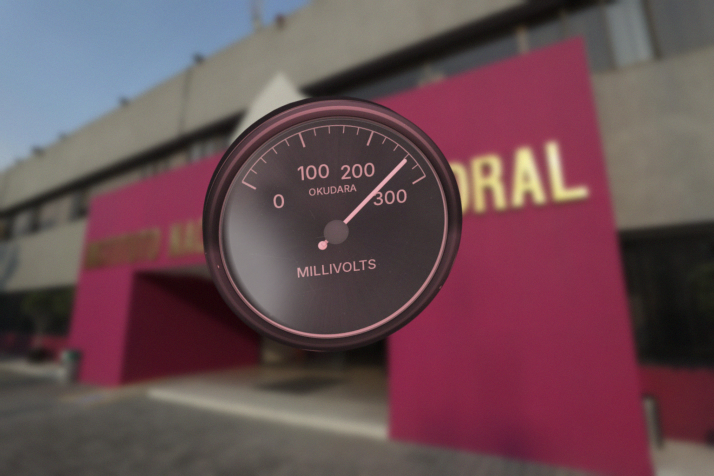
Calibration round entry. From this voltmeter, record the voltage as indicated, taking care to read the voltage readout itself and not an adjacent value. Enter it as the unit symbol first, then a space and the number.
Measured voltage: mV 260
